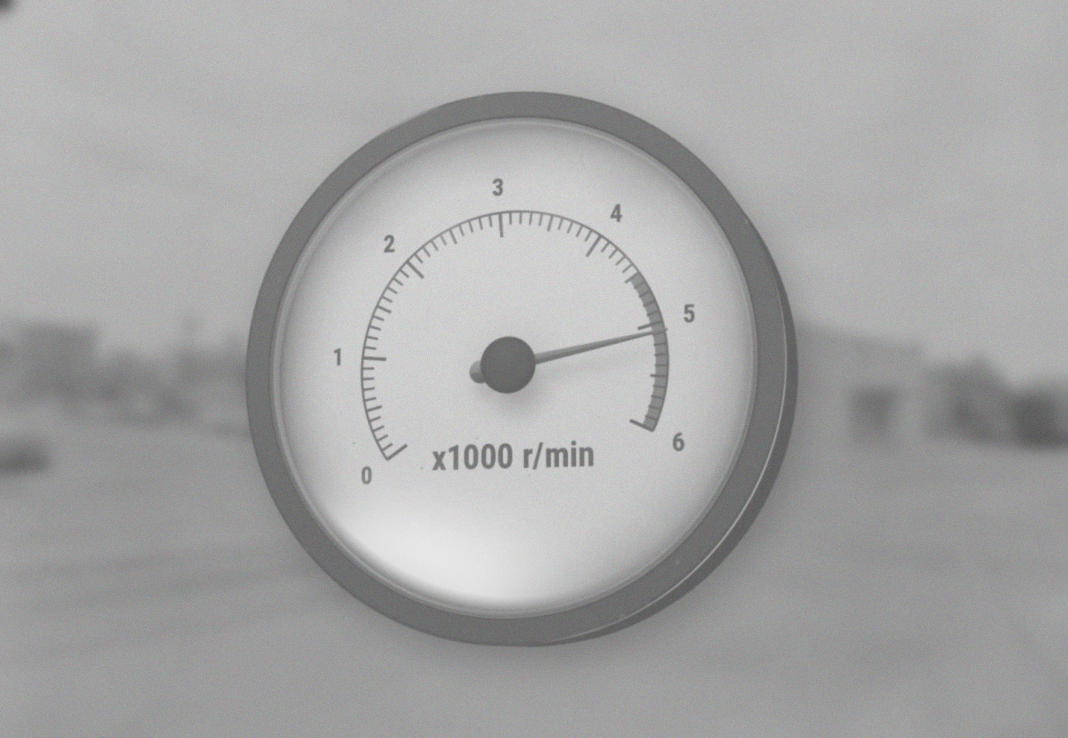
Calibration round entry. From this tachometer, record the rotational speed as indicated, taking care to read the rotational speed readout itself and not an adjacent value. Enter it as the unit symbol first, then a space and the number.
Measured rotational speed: rpm 5100
